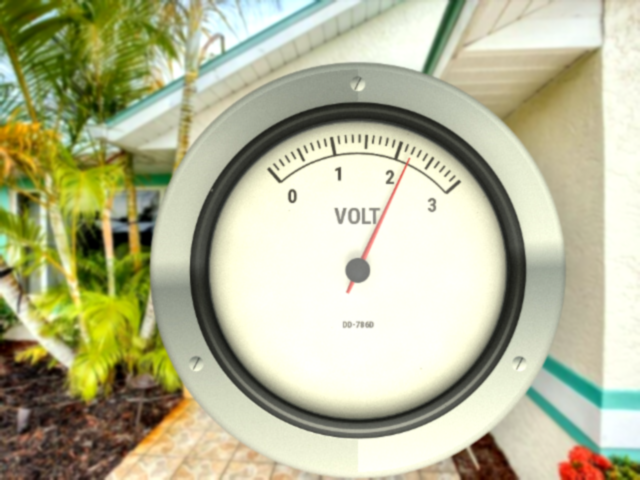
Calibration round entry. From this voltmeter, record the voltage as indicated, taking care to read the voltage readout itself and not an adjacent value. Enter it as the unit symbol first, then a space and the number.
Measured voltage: V 2.2
